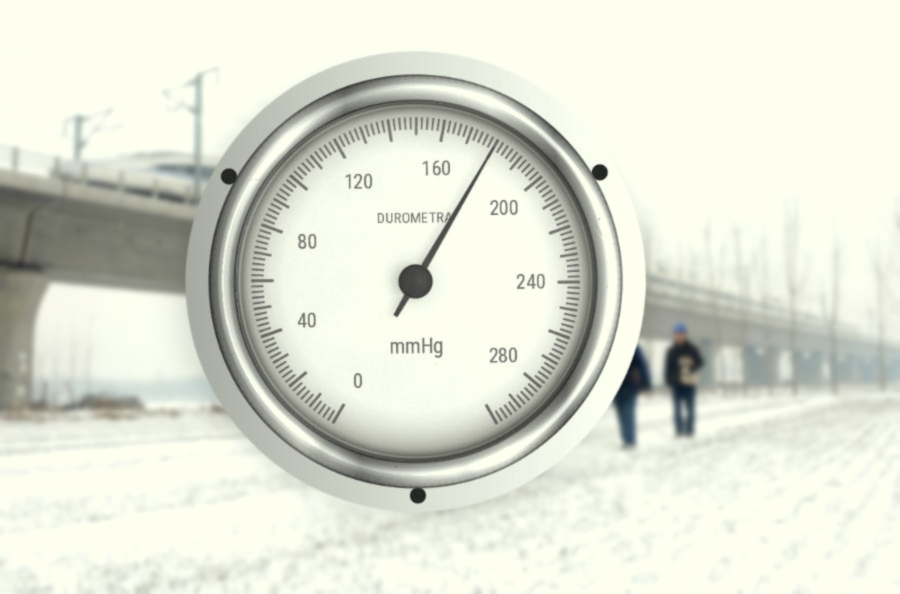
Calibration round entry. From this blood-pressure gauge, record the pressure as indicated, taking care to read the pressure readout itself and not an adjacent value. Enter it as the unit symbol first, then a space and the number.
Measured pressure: mmHg 180
